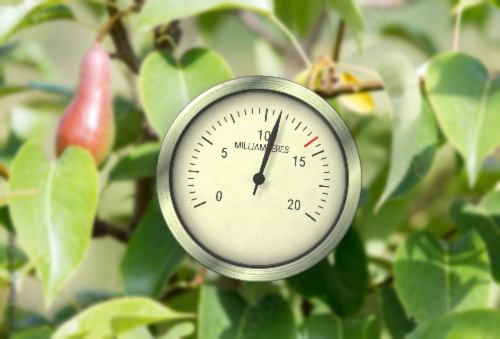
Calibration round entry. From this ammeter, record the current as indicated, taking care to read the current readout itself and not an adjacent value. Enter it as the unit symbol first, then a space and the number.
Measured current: mA 11
